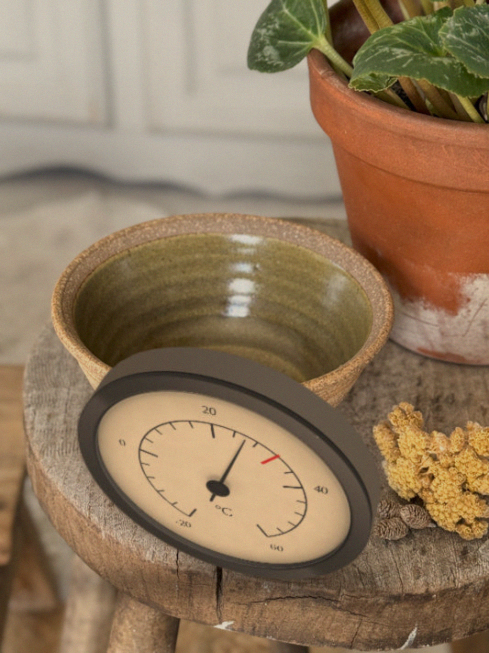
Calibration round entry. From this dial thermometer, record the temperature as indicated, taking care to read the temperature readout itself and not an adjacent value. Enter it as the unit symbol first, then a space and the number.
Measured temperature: °C 26
